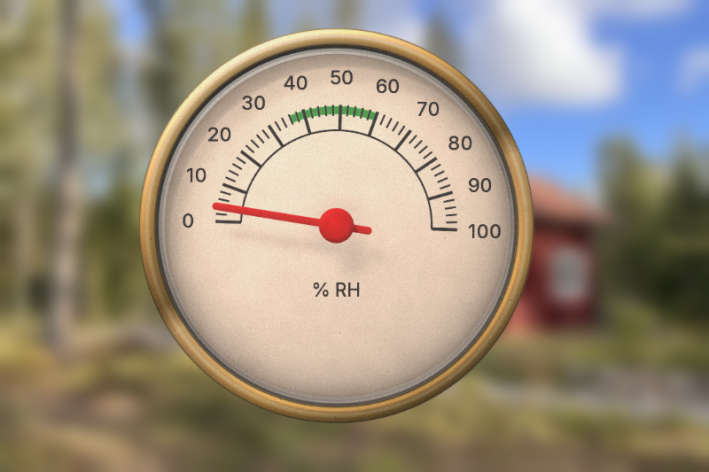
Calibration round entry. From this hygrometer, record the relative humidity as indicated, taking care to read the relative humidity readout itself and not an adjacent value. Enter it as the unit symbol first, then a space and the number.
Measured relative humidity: % 4
